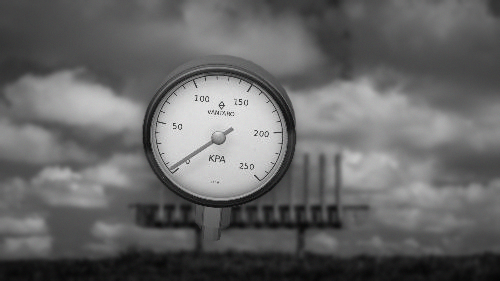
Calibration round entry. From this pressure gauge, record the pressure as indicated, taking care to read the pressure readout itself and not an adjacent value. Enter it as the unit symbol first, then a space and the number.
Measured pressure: kPa 5
